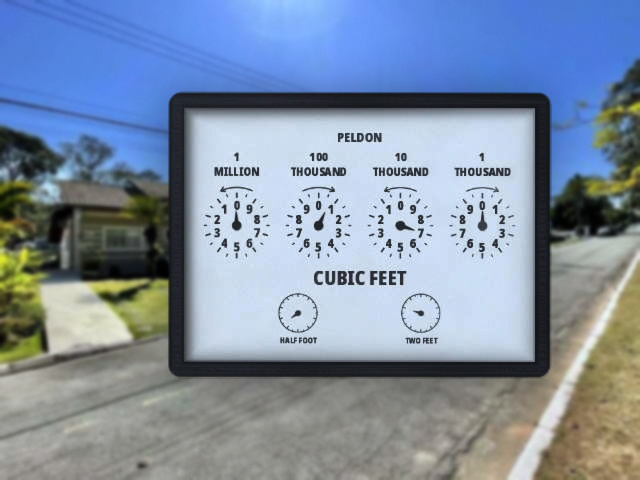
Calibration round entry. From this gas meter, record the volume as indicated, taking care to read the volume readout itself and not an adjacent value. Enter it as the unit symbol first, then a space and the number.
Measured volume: ft³ 7000
